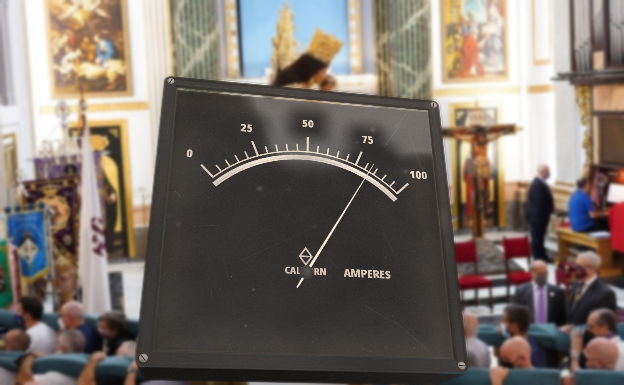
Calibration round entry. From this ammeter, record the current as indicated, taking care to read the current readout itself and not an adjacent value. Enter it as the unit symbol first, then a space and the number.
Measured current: A 82.5
